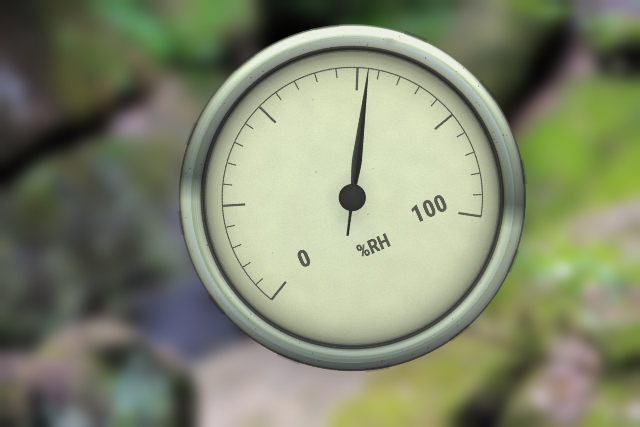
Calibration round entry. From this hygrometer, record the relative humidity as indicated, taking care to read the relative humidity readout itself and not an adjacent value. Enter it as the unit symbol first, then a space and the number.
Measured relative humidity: % 62
